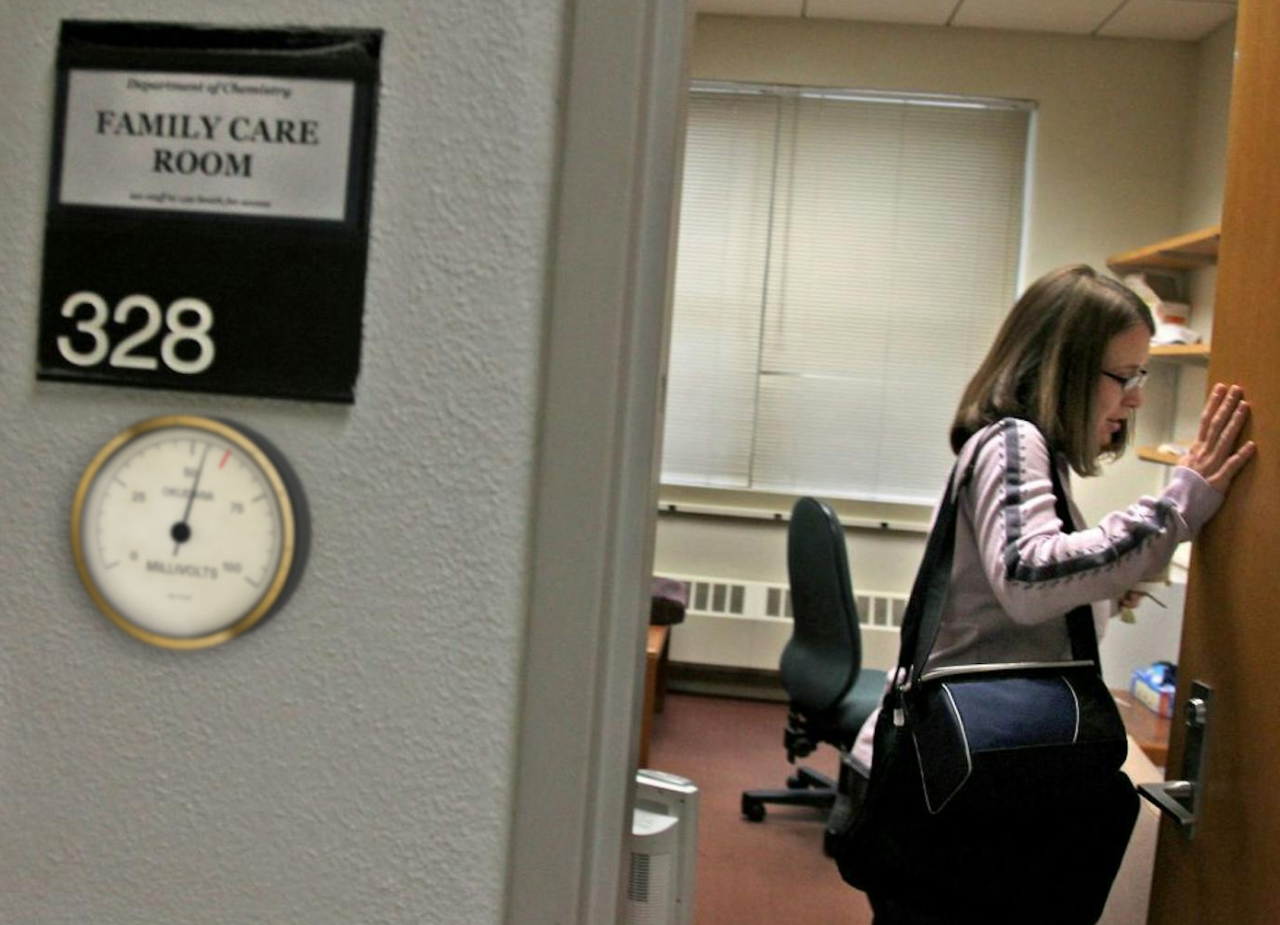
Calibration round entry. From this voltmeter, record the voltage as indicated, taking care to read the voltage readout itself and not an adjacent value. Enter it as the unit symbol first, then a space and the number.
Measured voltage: mV 55
